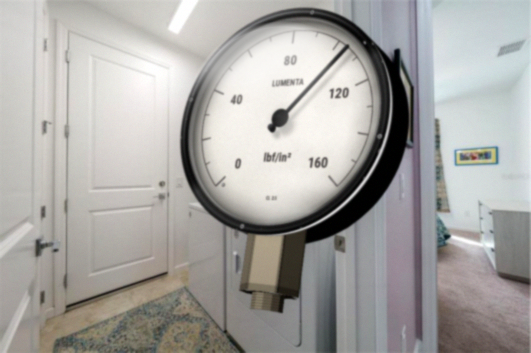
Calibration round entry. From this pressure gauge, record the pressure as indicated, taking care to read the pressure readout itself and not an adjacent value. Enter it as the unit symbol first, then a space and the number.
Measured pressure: psi 105
